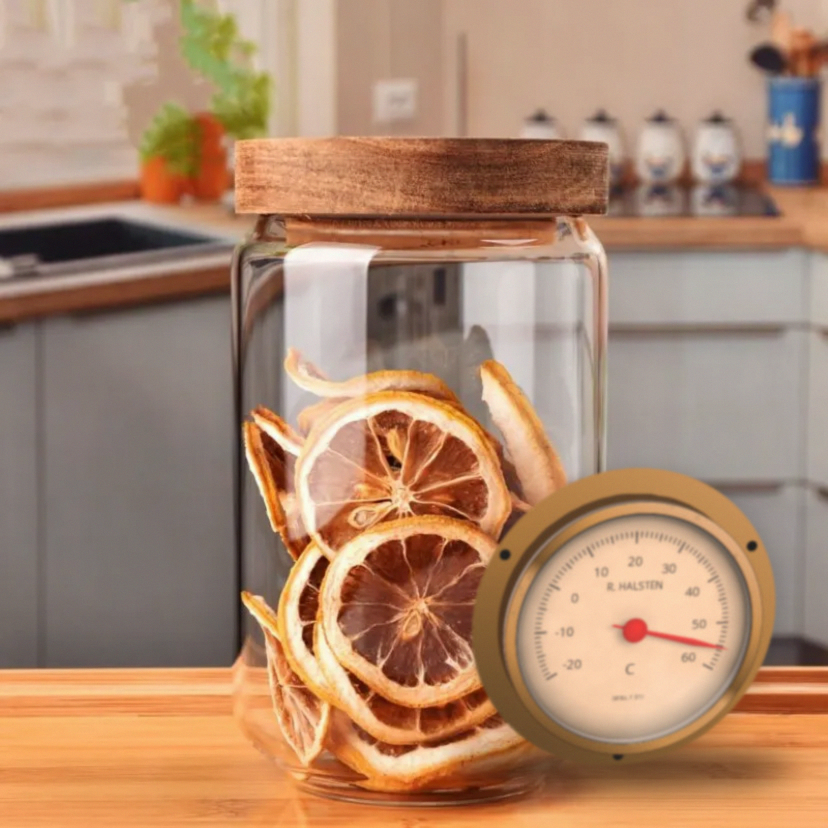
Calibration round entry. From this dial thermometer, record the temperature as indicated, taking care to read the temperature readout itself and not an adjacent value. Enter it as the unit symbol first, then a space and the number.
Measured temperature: °C 55
